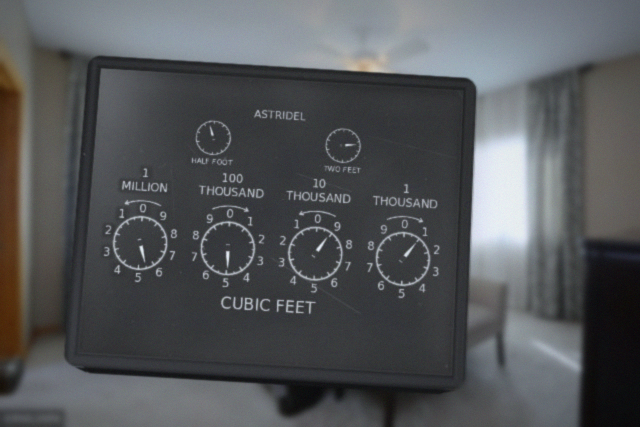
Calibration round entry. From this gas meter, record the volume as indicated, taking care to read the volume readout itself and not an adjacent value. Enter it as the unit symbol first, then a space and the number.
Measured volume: ft³ 549100
